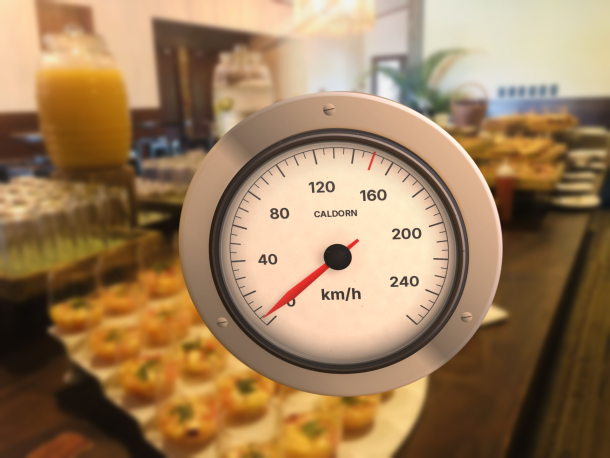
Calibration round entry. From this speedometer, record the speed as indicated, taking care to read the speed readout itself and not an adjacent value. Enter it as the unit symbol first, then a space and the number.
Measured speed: km/h 5
